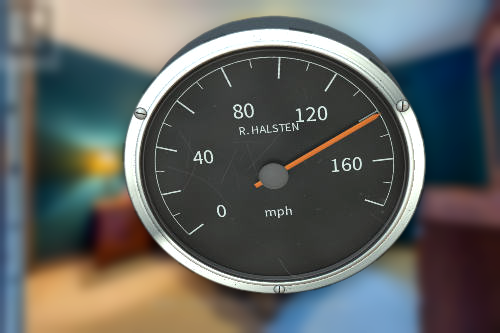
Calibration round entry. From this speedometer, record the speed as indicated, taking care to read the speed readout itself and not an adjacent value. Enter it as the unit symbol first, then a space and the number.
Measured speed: mph 140
